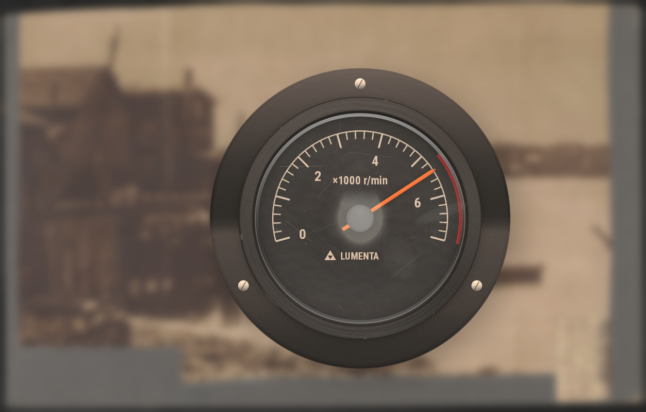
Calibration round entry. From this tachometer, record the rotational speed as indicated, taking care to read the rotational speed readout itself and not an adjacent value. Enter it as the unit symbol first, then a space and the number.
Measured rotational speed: rpm 5400
